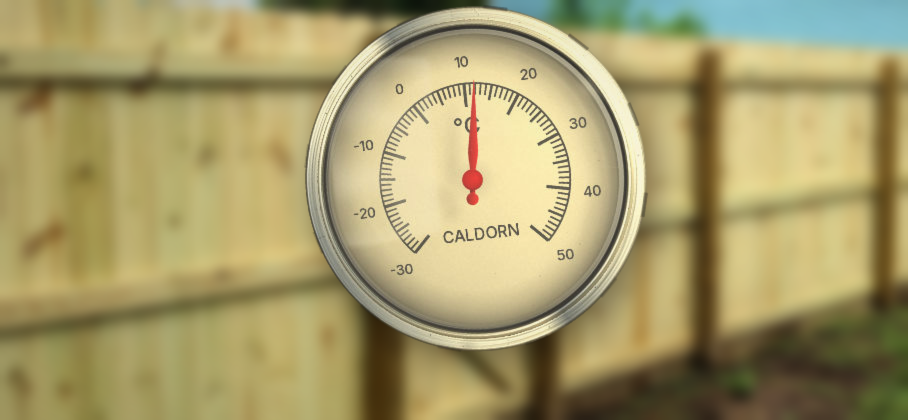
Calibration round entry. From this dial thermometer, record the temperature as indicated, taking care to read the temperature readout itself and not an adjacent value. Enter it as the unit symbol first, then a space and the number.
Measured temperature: °C 12
